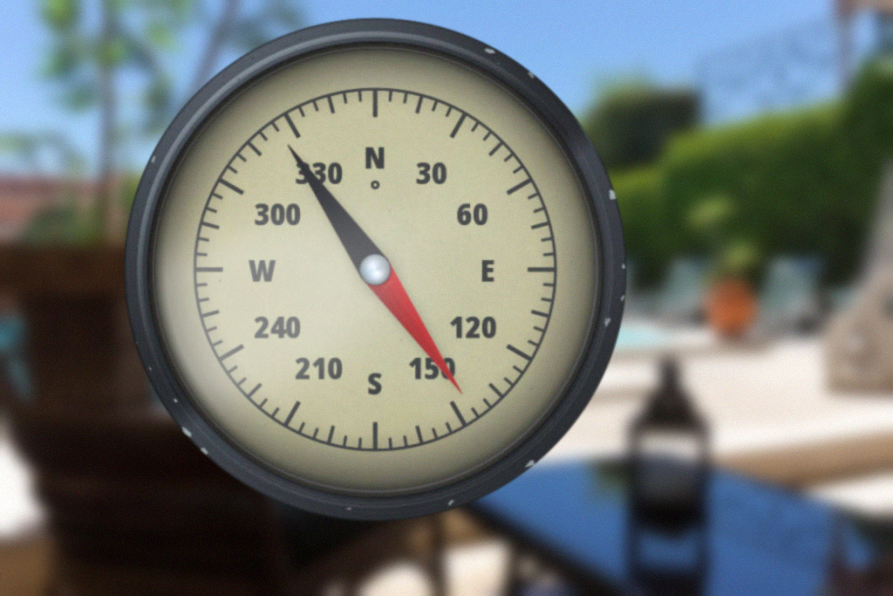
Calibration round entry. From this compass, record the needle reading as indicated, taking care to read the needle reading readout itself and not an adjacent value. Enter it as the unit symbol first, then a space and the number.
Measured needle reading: ° 145
